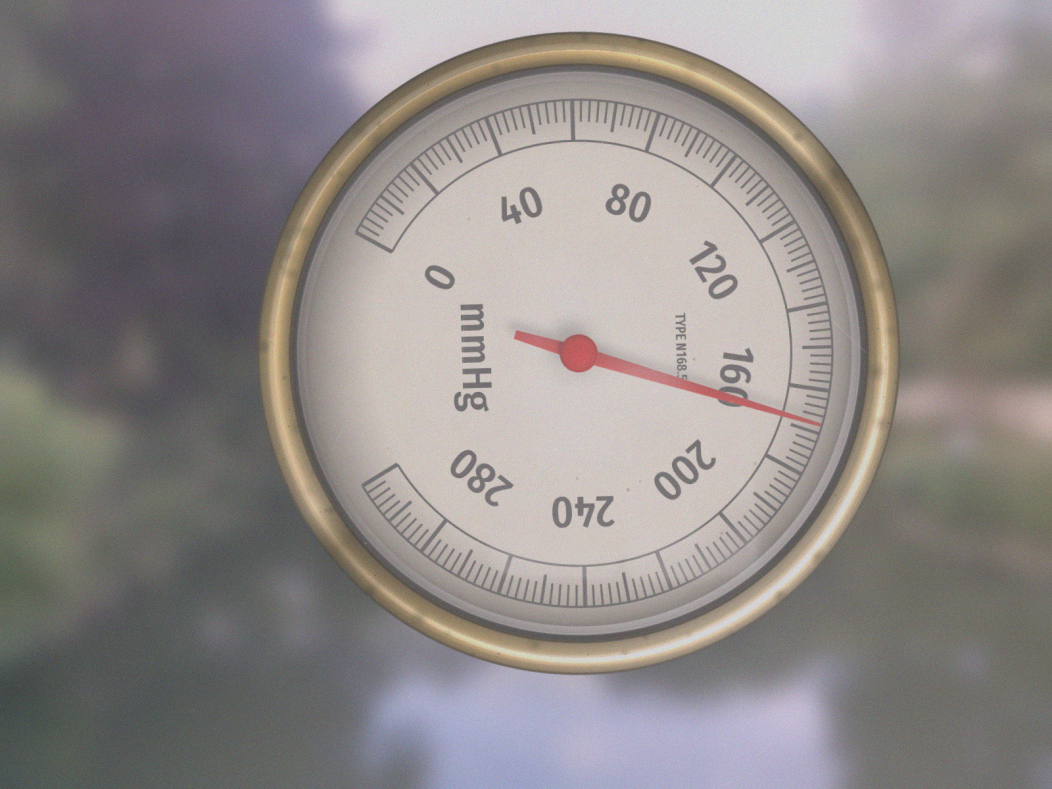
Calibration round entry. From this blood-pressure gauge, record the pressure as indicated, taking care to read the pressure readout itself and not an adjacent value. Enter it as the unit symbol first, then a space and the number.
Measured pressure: mmHg 168
